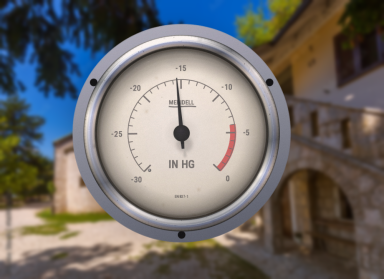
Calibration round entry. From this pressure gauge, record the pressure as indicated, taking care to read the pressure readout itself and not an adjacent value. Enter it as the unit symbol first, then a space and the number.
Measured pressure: inHg -15.5
